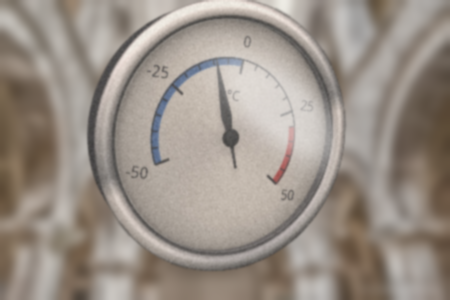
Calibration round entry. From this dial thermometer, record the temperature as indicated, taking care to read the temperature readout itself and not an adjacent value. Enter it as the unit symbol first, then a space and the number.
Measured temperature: °C -10
